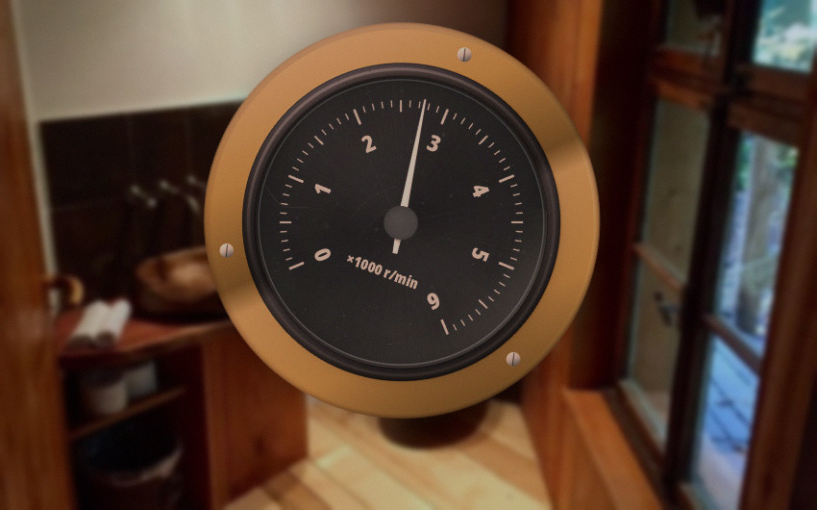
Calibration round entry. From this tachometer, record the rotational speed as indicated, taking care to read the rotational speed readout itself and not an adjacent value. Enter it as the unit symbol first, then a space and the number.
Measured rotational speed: rpm 2750
